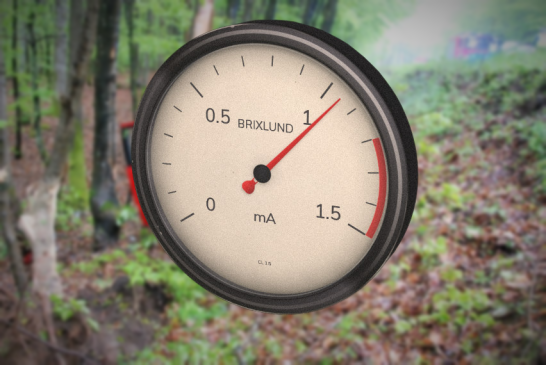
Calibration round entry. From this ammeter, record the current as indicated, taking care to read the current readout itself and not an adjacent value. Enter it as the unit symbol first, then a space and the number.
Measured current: mA 1.05
